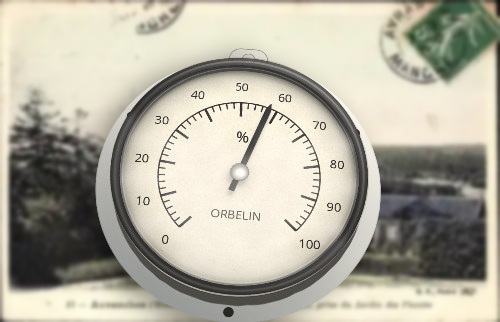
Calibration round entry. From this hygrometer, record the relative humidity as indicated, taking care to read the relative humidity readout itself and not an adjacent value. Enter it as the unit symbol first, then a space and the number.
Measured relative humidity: % 58
